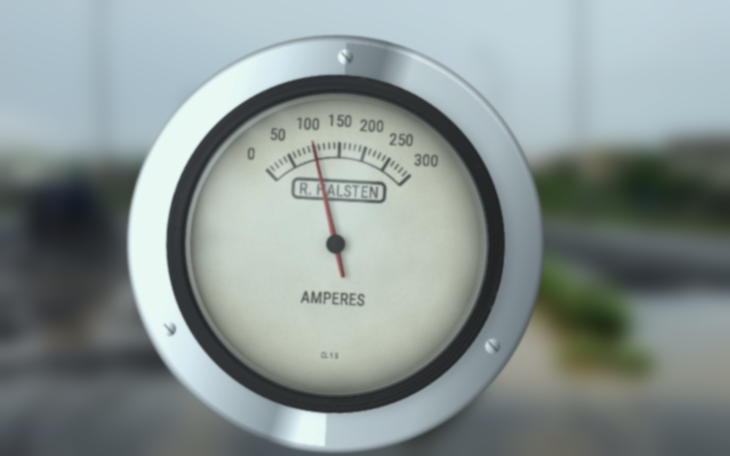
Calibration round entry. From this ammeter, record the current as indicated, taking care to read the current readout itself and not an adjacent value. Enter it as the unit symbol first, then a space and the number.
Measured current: A 100
